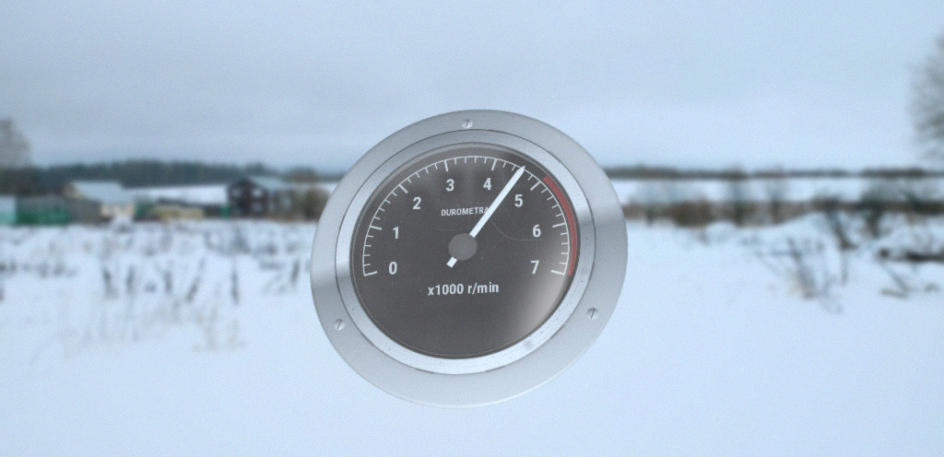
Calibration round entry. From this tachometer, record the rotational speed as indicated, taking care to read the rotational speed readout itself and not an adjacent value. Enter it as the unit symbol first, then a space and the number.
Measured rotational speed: rpm 4600
